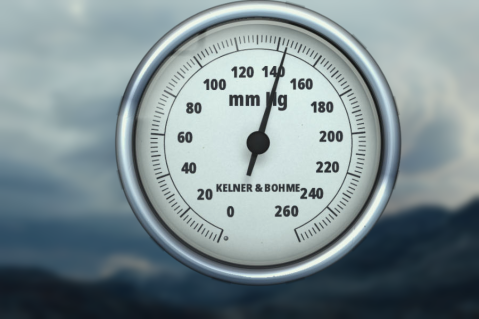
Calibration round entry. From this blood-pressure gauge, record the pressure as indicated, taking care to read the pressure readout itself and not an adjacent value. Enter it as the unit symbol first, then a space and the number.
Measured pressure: mmHg 144
